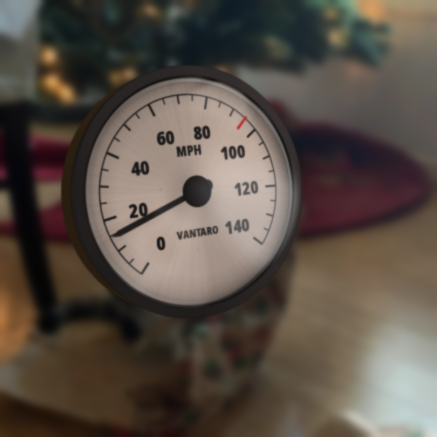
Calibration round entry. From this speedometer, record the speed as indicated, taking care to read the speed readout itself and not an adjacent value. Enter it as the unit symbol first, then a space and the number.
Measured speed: mph 15
